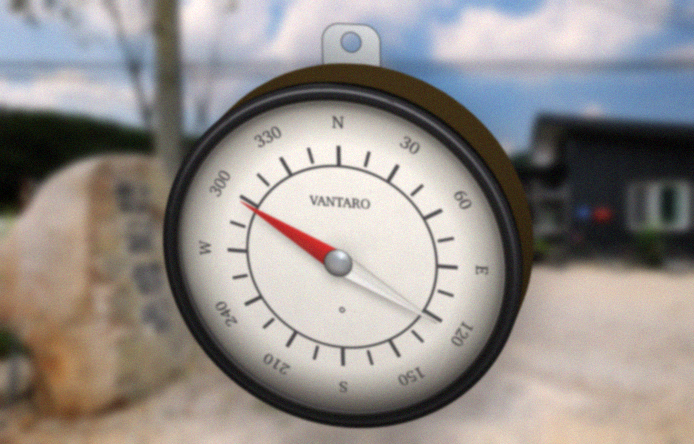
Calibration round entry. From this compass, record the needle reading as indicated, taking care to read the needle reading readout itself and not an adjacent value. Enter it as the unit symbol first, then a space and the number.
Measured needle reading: ° 300
